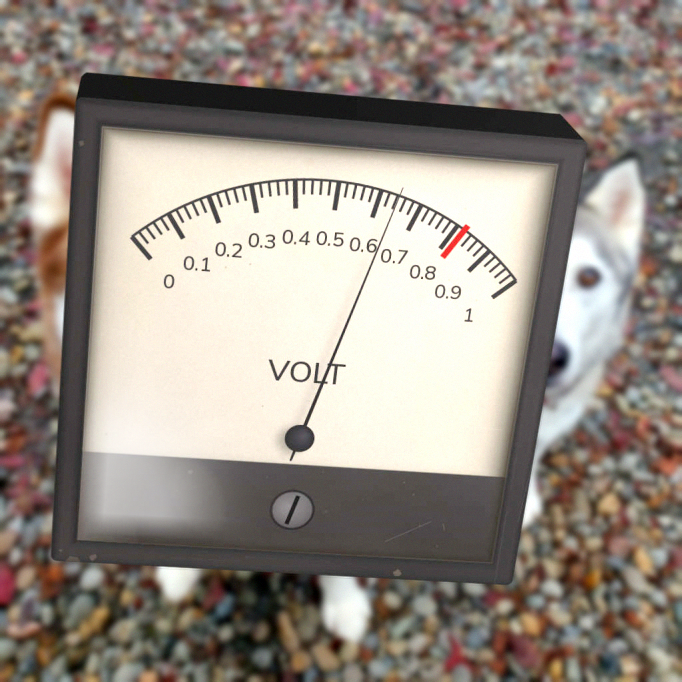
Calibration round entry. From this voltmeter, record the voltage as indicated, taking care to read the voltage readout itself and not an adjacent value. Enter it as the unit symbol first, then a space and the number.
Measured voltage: V 0.64
